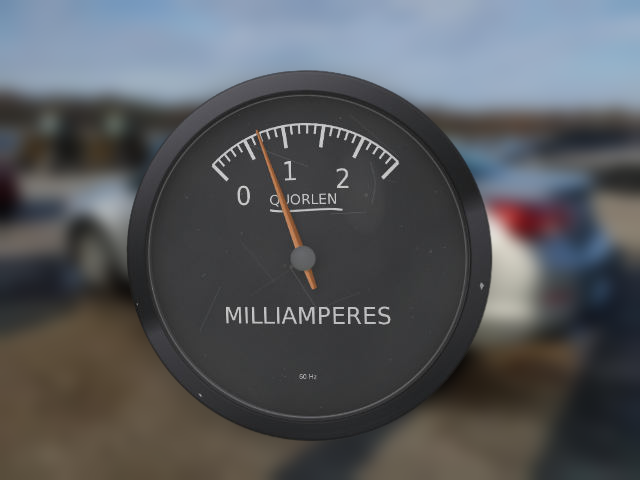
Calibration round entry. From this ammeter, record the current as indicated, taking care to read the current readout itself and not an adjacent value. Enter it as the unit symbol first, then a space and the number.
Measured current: mA 0.7
